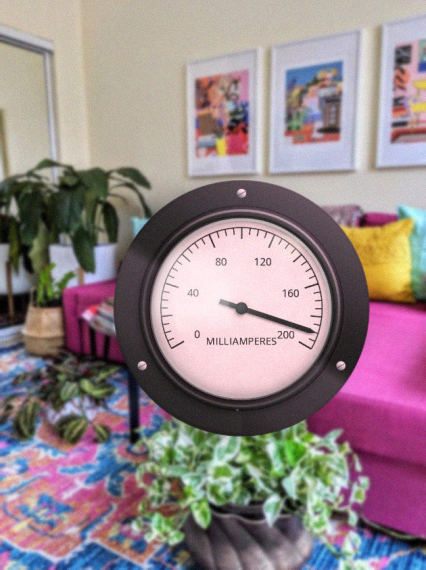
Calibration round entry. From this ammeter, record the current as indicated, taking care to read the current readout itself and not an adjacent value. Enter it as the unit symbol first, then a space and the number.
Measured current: mA 190
